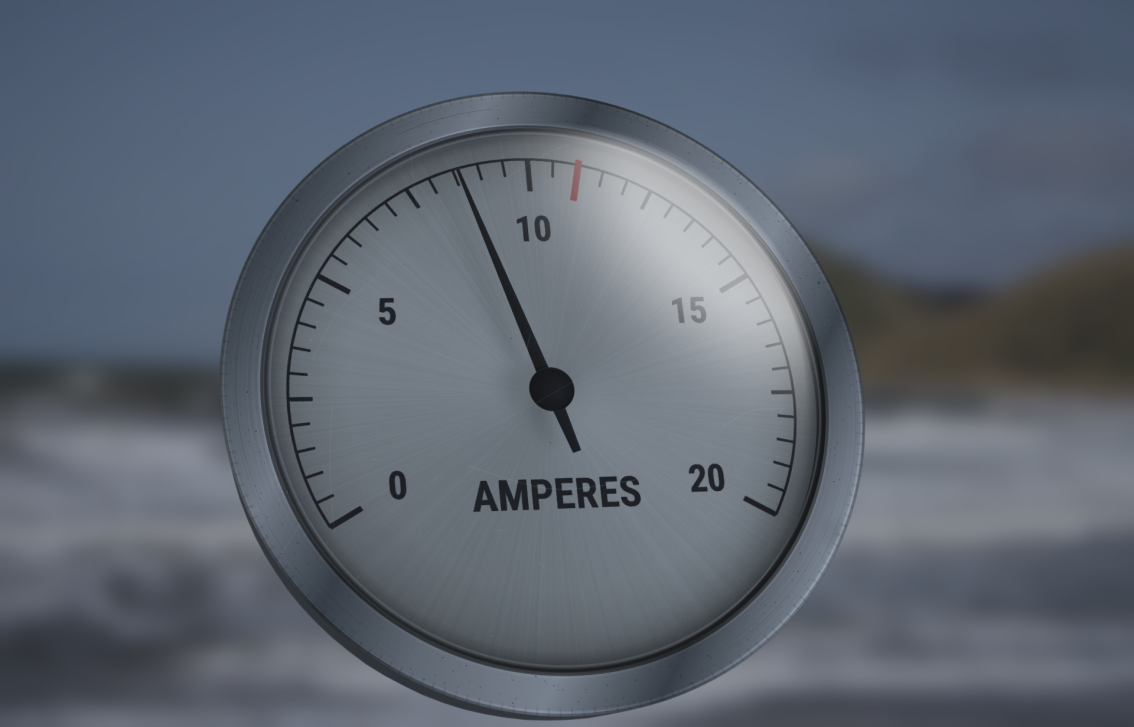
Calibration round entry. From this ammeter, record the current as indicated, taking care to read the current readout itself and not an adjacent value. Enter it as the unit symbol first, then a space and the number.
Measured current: A 8.5
